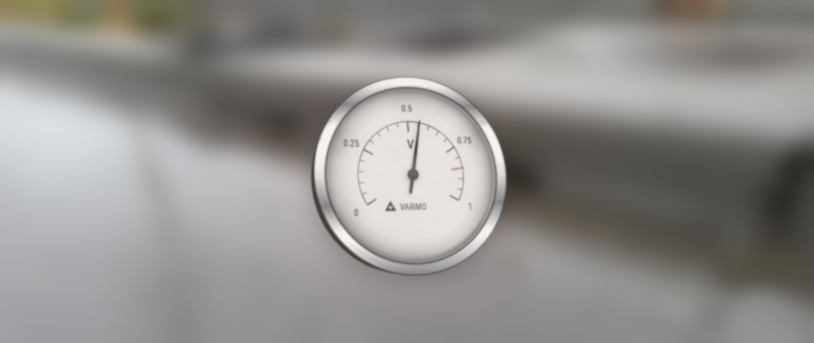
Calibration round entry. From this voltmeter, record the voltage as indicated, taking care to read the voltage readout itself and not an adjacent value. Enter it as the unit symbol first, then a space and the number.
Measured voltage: V 0.55
